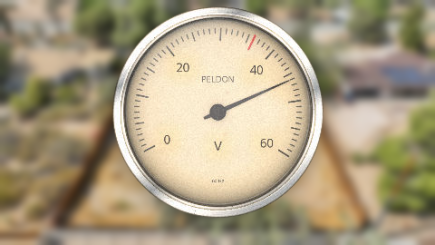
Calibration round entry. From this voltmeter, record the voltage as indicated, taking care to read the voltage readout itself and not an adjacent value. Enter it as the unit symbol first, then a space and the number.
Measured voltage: V 46
